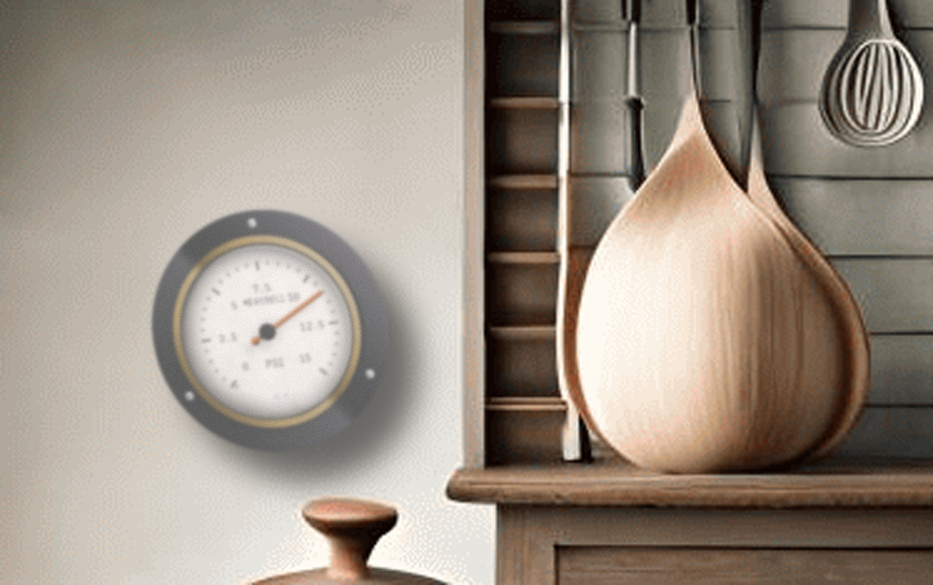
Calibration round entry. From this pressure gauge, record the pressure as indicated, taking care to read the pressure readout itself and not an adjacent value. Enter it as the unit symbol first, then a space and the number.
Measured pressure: psi 11
